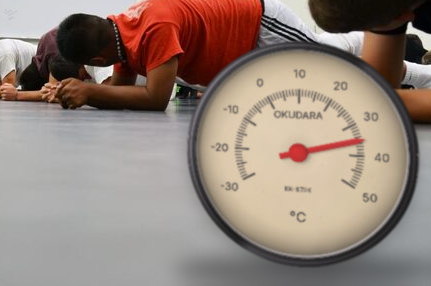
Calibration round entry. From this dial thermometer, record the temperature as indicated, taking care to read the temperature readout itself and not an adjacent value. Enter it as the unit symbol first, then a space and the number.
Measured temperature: °C 35
